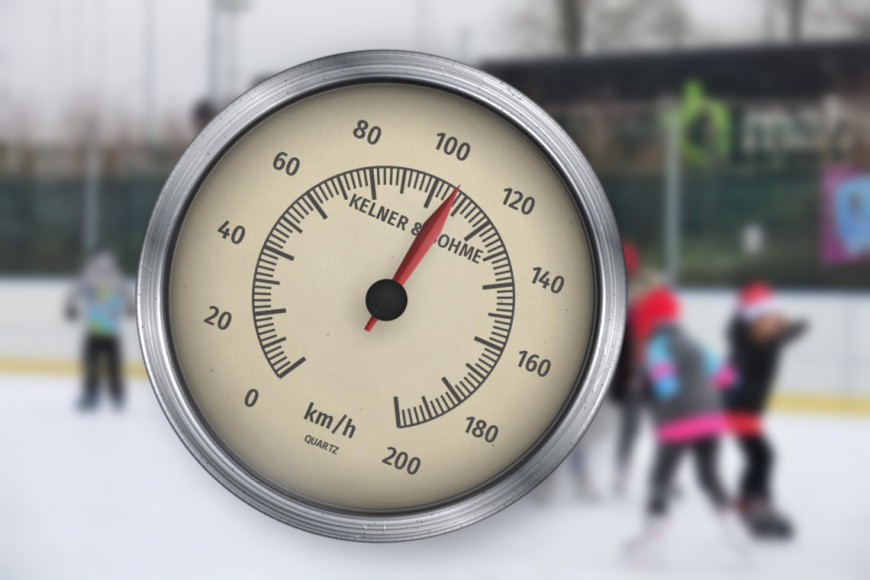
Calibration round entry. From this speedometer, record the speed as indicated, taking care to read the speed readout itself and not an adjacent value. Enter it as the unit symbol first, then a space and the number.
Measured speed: km/h 106
